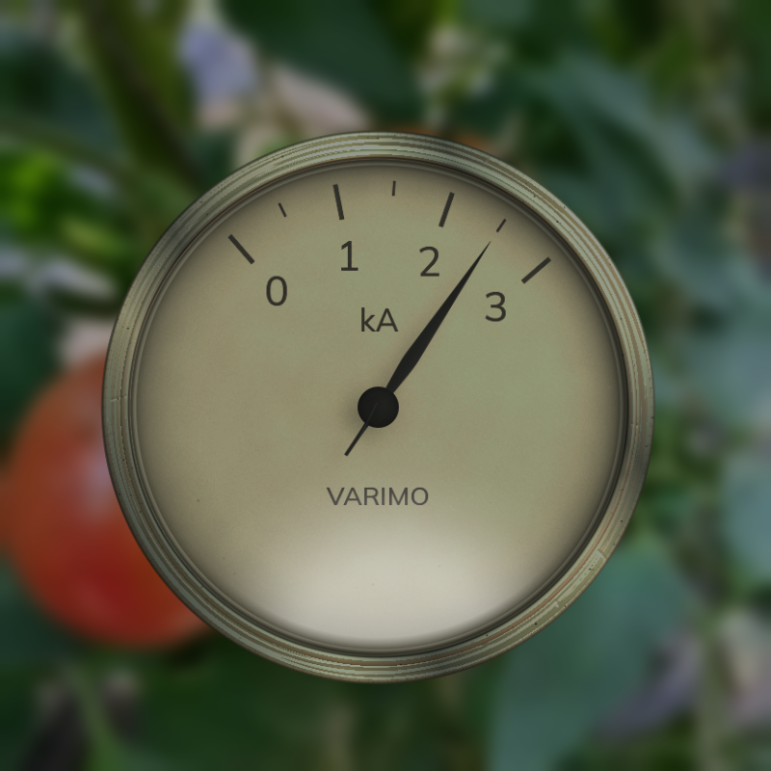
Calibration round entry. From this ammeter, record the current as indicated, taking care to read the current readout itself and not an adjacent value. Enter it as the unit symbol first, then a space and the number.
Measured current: kA 2.5
